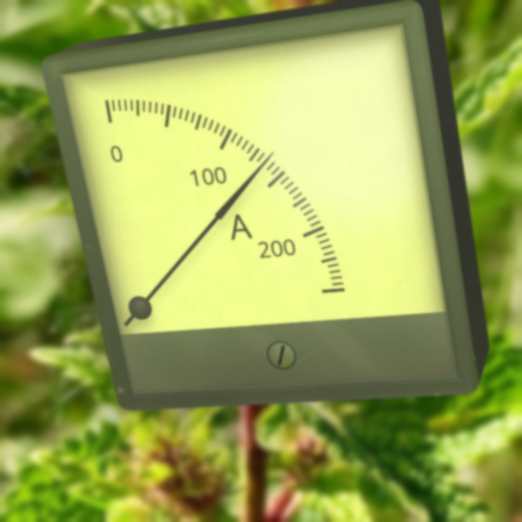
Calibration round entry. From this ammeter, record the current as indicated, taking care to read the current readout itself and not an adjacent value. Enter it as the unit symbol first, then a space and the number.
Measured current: A 135
